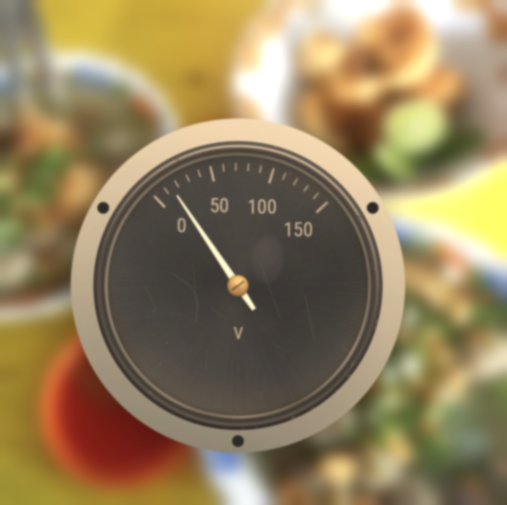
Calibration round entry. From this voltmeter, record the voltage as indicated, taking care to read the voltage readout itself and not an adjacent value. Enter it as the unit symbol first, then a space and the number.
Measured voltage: V 15
